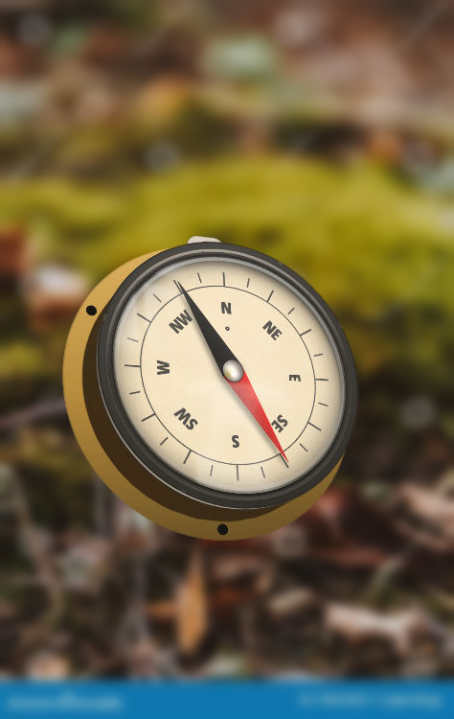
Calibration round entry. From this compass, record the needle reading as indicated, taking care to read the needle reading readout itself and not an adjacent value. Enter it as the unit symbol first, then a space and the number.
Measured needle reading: ° 150
